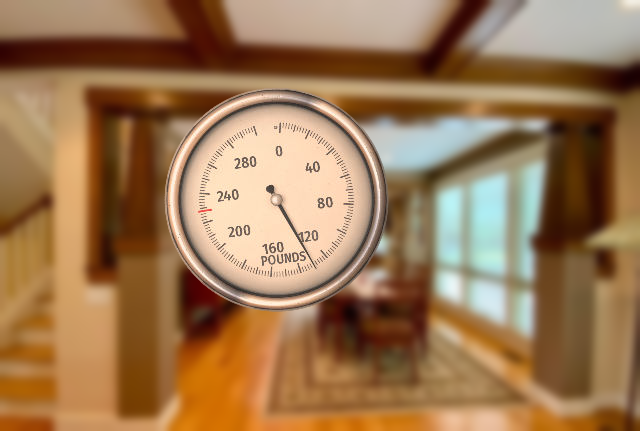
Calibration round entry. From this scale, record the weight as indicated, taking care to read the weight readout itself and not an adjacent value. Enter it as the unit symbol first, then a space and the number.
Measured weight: lb 130
